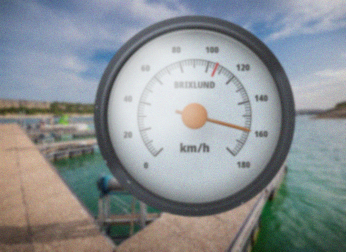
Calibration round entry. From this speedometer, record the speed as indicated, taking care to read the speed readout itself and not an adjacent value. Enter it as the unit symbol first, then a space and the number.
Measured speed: km/h 160
